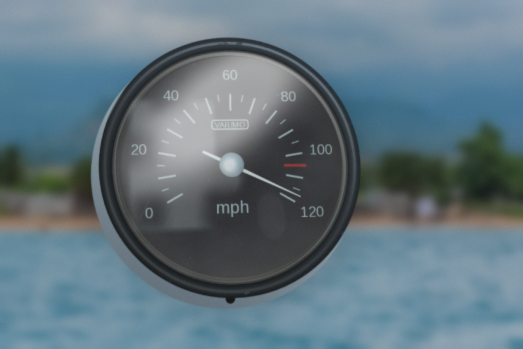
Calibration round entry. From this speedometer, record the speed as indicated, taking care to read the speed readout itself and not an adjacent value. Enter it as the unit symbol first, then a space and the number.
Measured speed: mph 117.5
